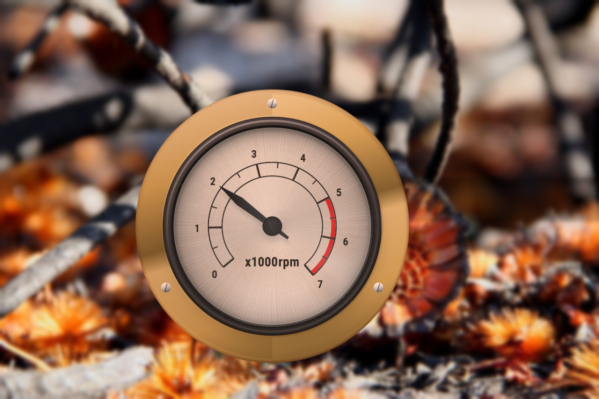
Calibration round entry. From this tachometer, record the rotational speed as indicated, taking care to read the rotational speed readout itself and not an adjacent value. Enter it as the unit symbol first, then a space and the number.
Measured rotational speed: rpm 2000
